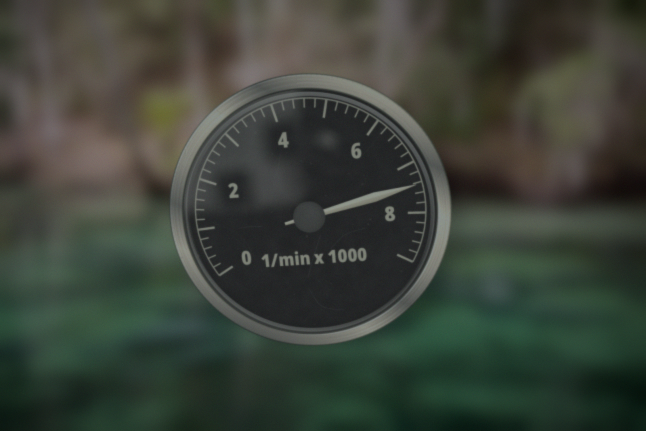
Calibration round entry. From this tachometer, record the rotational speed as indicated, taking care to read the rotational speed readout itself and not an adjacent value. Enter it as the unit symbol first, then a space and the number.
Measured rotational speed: rpm 7400
